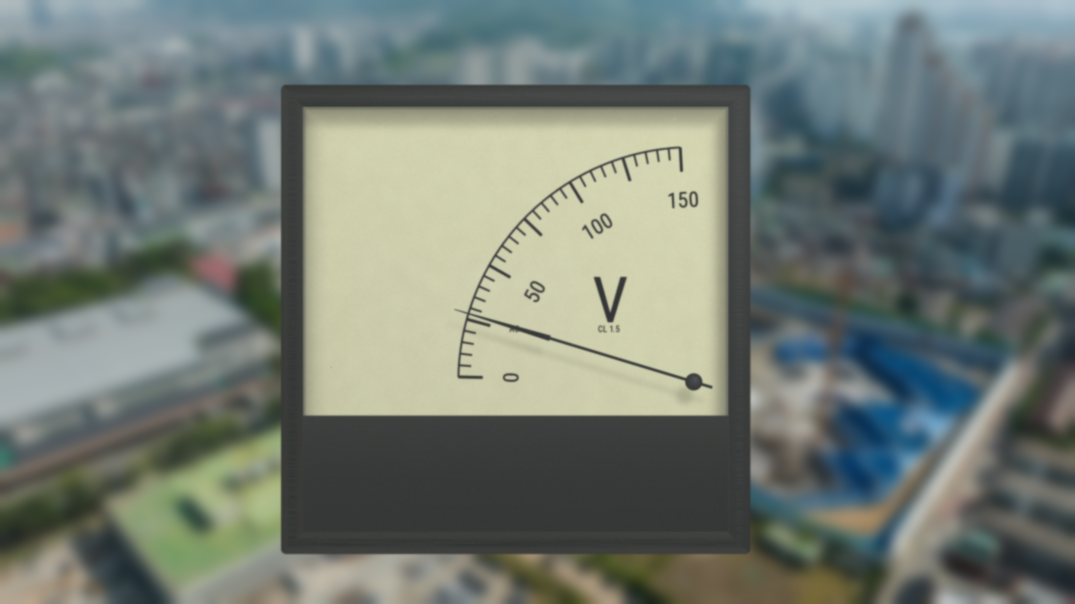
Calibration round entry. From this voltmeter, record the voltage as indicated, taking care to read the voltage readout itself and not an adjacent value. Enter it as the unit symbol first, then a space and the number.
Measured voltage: V 27.5
